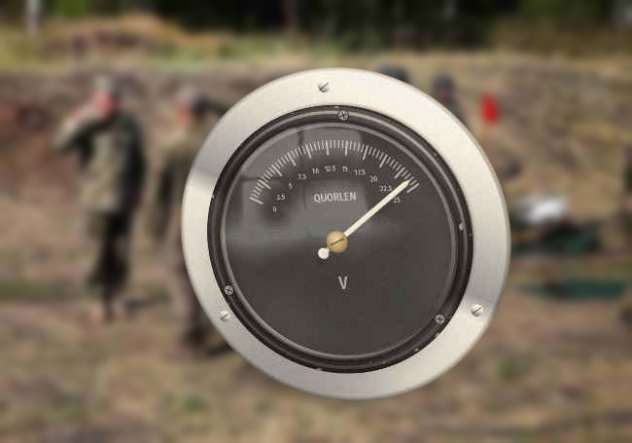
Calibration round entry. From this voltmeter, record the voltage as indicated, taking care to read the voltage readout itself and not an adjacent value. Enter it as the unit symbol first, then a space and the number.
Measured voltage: V 24
